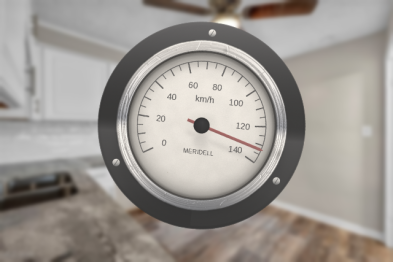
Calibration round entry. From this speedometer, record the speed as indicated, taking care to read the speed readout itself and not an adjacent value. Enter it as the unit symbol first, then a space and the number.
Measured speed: km/h 132.5
